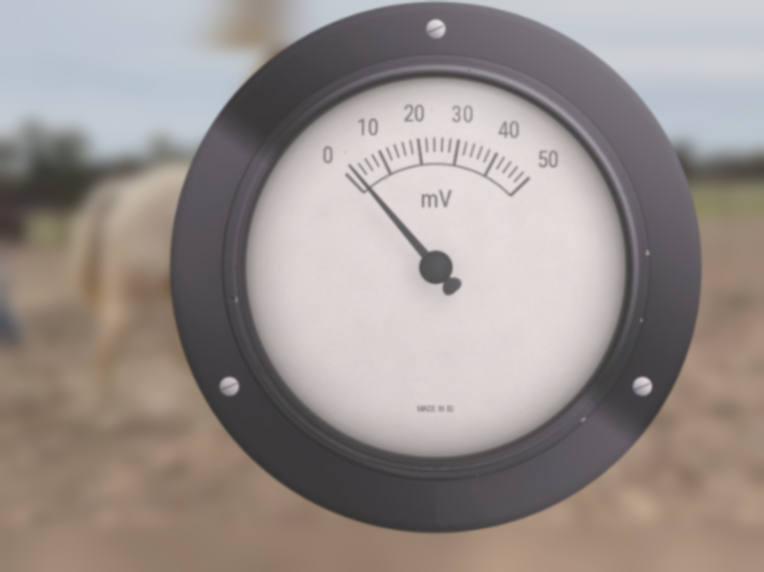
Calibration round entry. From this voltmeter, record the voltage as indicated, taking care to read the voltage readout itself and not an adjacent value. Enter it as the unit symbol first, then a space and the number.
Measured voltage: mV 2
